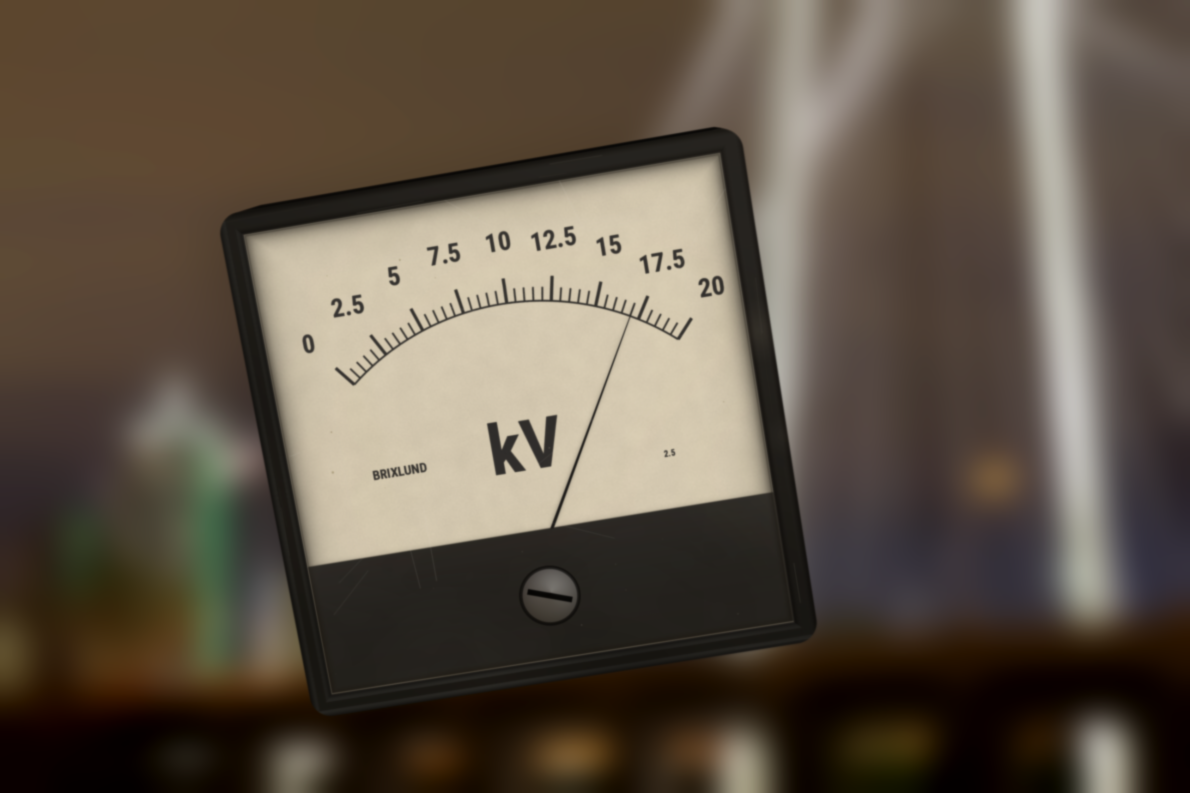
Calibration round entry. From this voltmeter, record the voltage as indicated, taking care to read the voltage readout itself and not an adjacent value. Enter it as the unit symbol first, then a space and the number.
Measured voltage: kV 17
